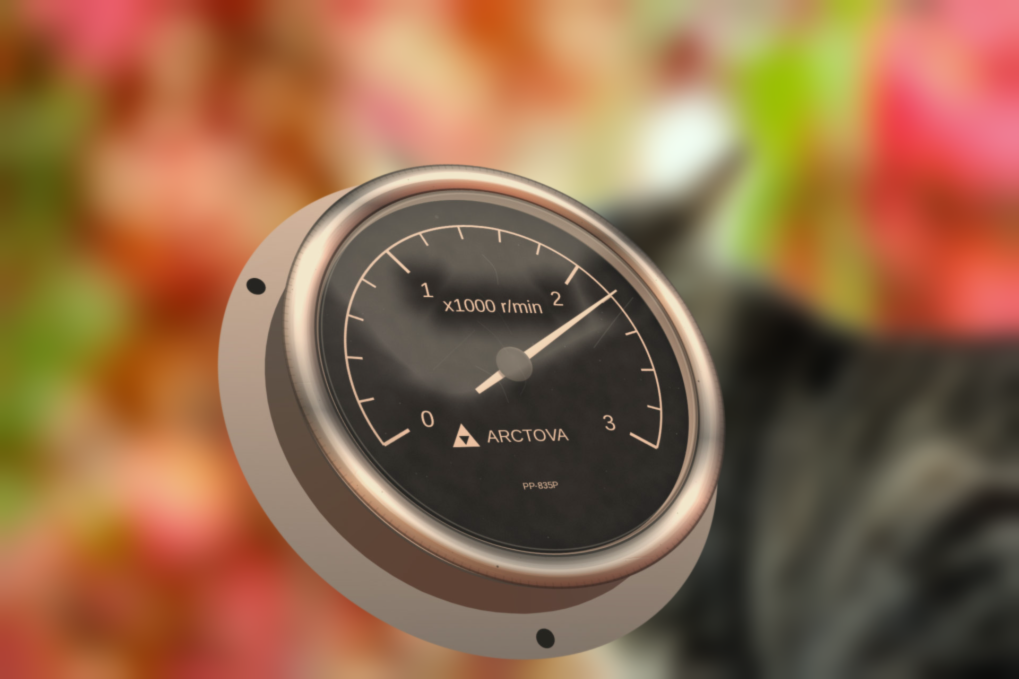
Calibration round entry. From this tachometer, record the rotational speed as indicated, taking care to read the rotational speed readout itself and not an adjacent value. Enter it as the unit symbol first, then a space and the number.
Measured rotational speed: rpm 2200
